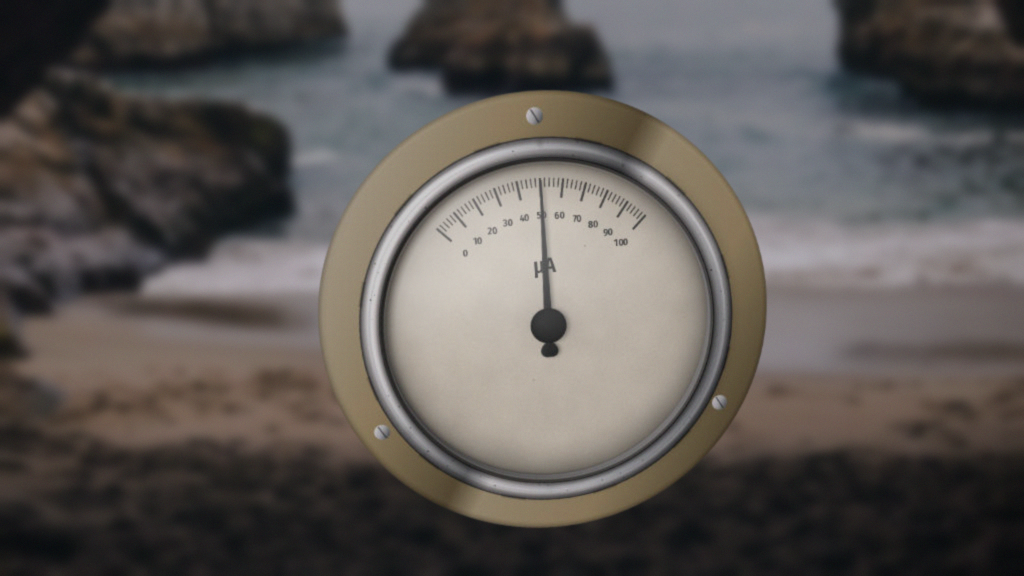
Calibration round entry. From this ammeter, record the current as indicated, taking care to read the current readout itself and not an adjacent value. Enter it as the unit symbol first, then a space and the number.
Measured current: µA 50
